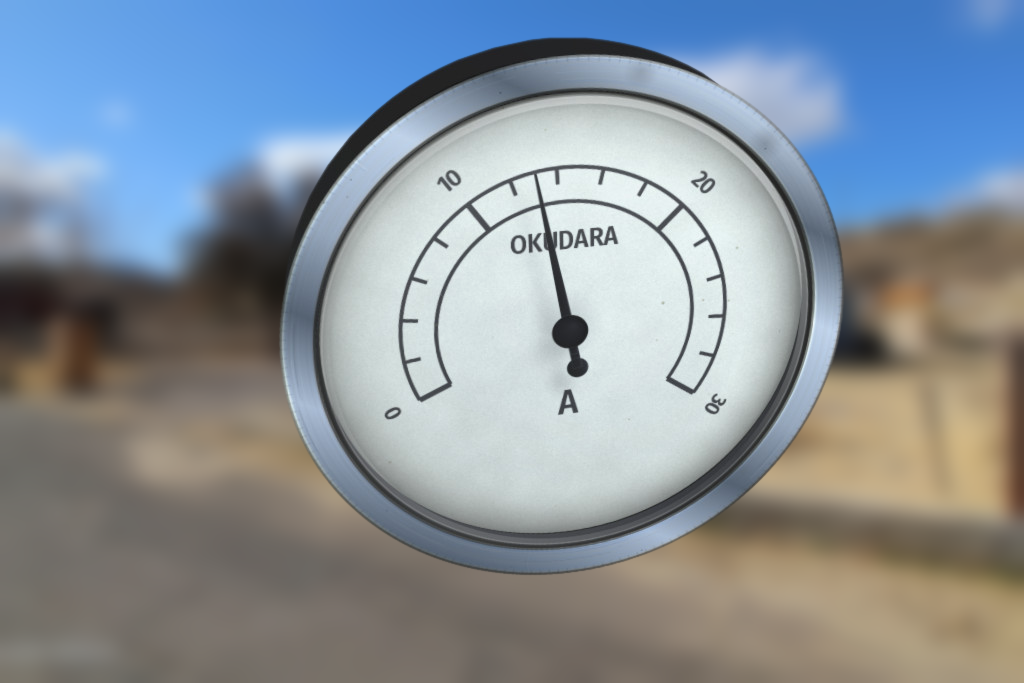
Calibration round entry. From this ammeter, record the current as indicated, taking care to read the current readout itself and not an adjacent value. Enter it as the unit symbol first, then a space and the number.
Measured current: A 13
